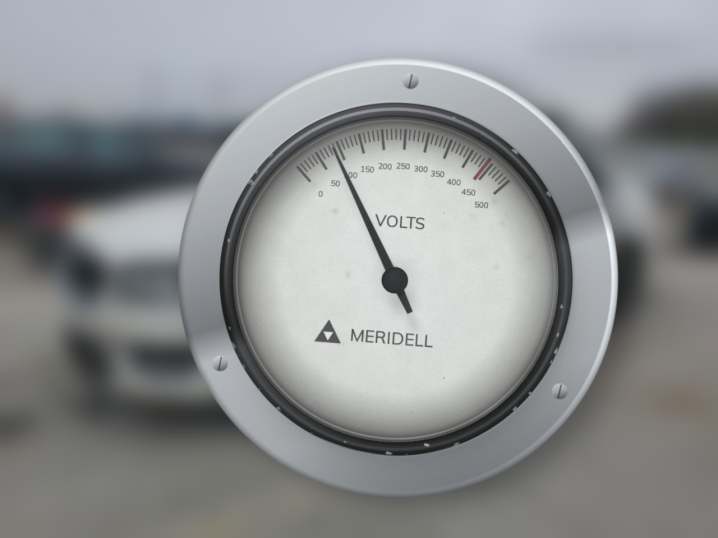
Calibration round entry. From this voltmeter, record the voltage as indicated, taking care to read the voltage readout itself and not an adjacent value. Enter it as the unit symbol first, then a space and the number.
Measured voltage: V 90
